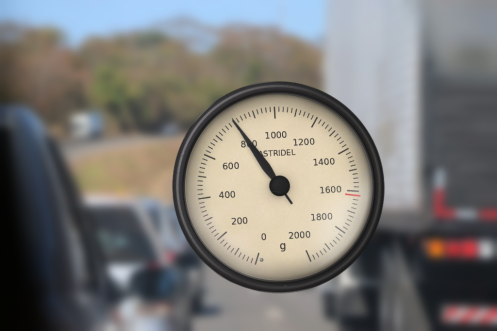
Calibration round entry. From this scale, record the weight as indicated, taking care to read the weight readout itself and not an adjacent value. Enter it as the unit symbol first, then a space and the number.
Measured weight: g 800
